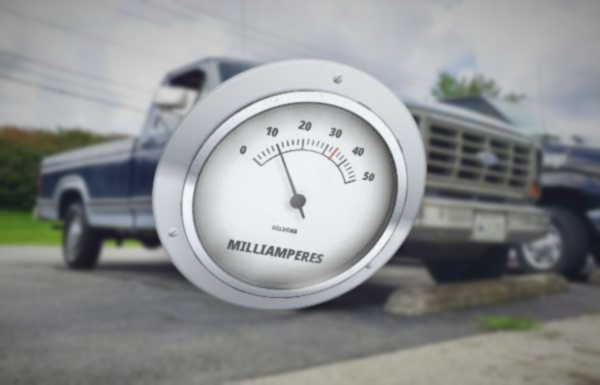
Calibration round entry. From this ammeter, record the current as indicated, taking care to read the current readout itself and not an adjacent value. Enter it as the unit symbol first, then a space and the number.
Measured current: mA 10
